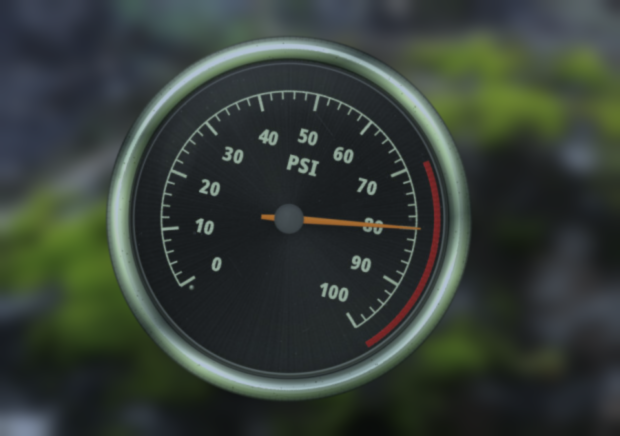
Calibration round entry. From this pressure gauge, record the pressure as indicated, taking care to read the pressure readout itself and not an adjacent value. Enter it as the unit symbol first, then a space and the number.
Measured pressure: psi 80
